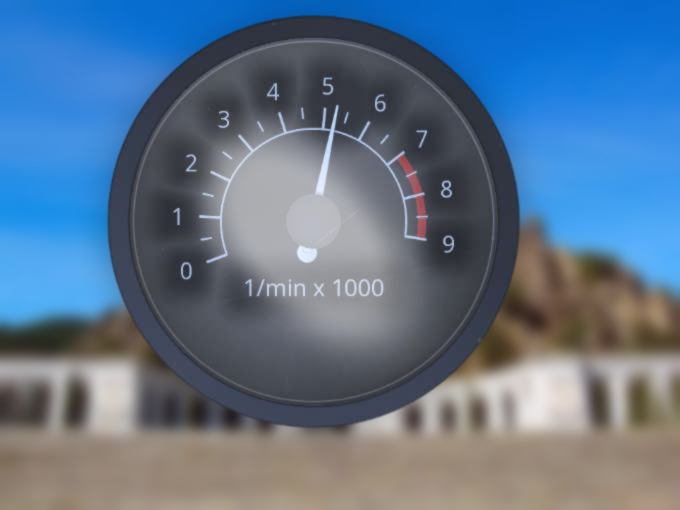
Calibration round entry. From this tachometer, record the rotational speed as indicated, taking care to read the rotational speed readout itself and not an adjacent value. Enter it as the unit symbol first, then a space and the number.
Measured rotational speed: rpm 5250
